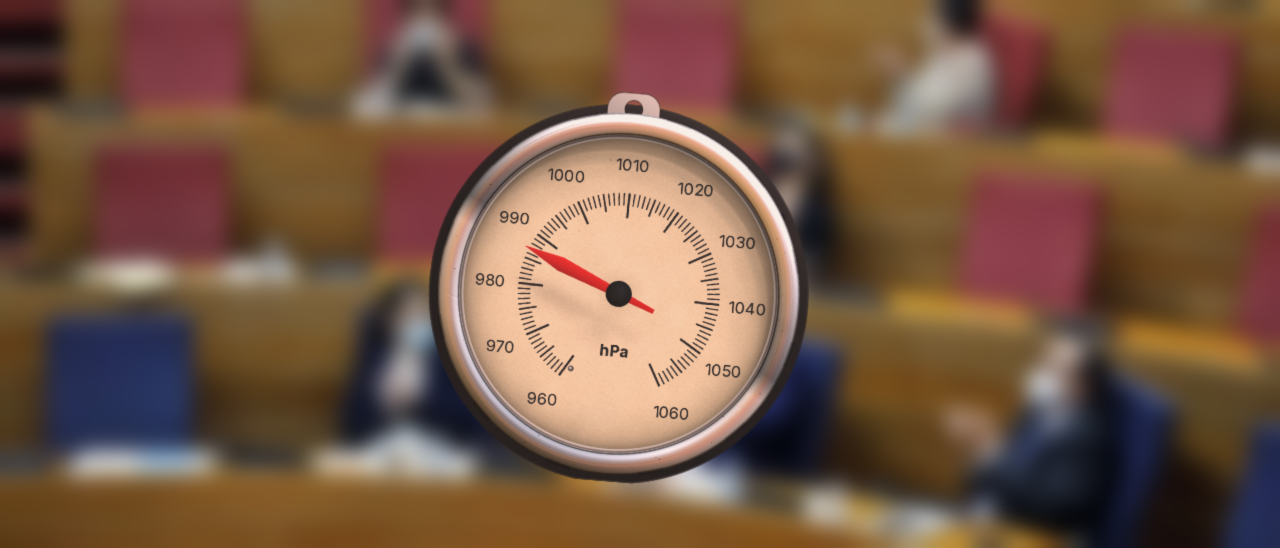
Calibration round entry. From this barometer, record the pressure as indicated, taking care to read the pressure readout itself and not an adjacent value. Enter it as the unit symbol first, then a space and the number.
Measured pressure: hPa 987
